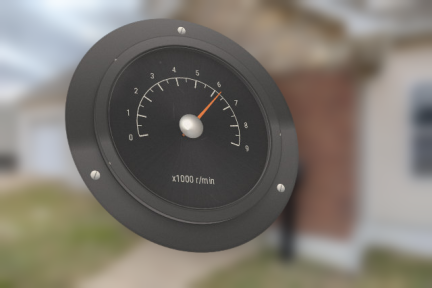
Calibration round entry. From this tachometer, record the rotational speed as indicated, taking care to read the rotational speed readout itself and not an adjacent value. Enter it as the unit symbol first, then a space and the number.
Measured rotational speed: rpm 6250
